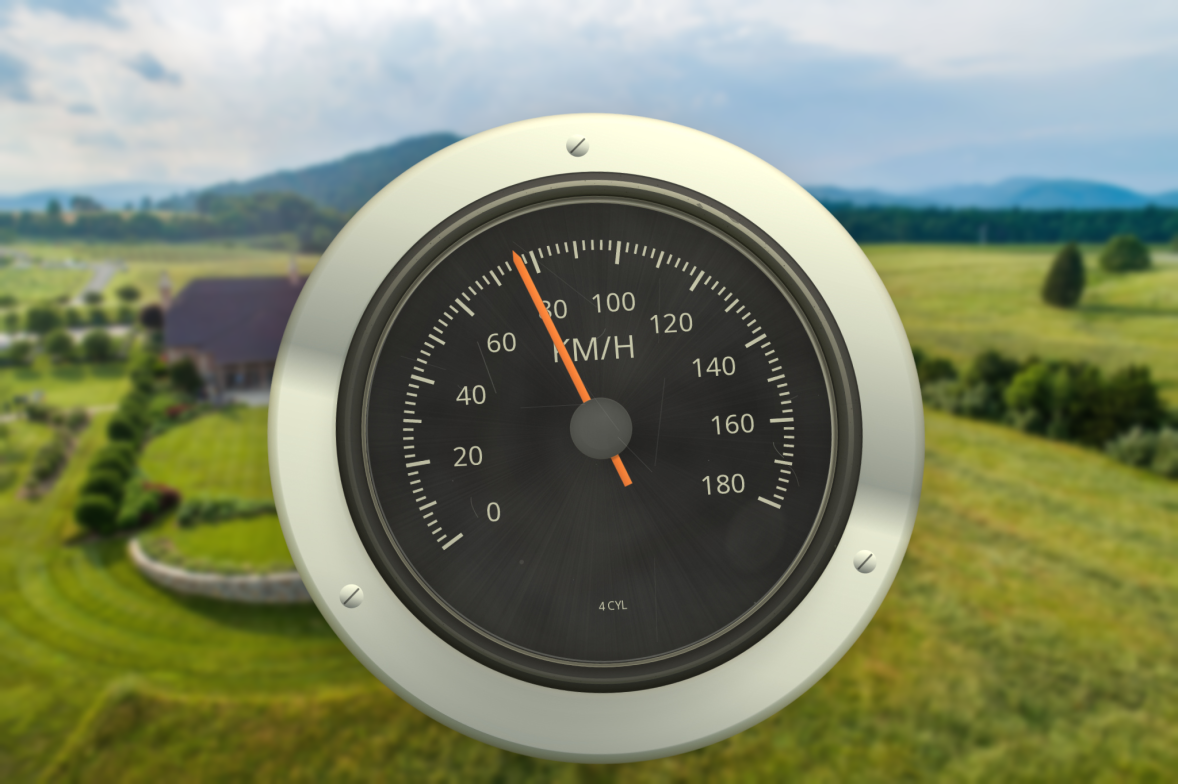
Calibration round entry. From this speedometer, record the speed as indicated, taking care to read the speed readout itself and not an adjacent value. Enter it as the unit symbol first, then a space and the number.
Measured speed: km/h 76
